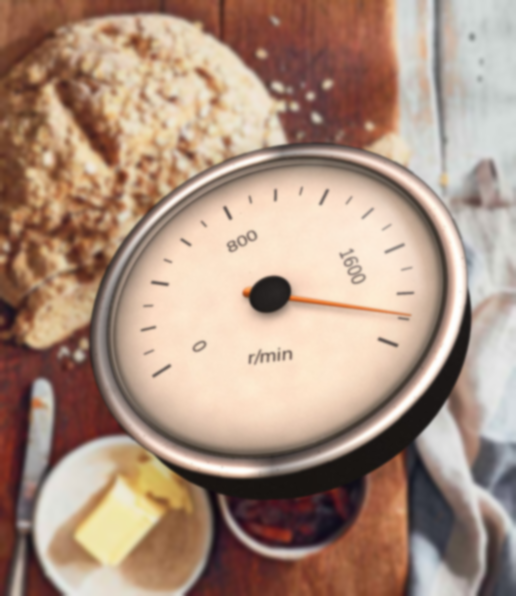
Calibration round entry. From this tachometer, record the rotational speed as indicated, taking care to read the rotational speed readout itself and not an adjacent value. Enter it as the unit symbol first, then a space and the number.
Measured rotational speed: rpm 1900
